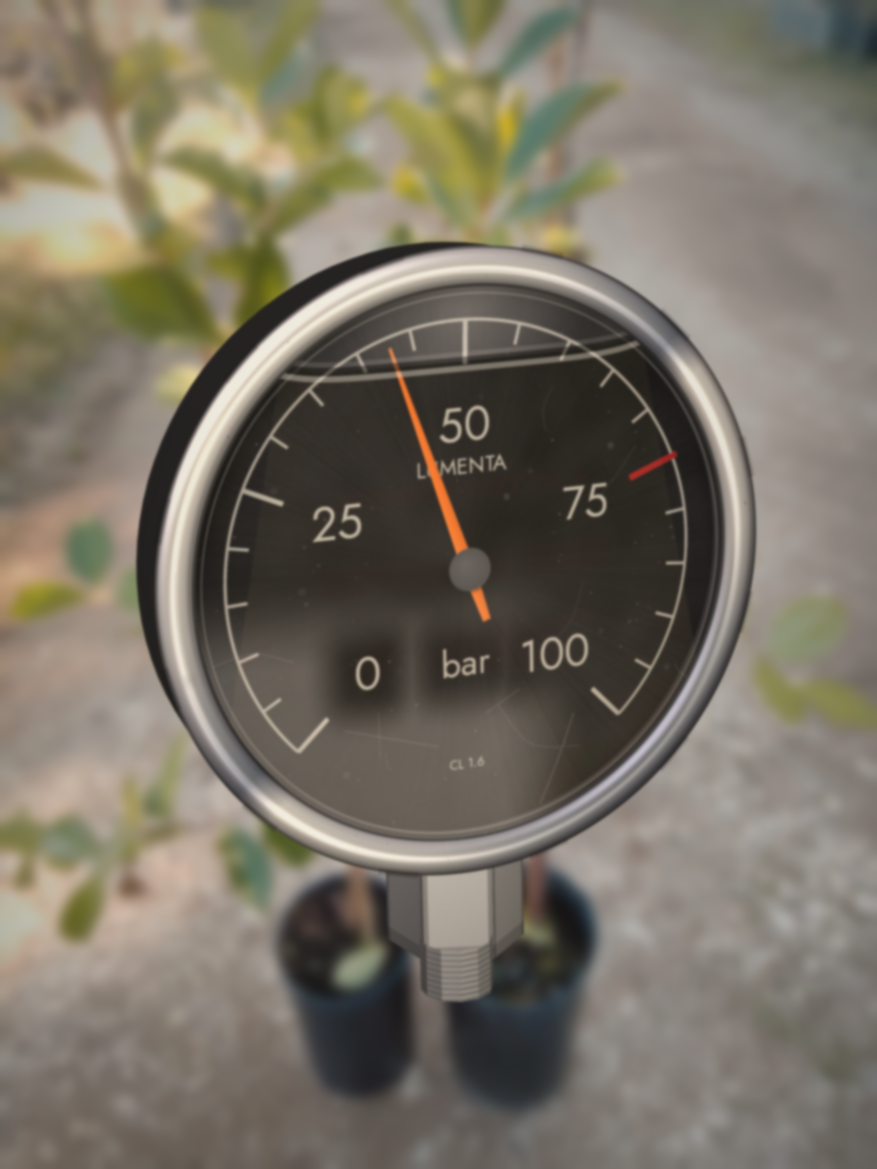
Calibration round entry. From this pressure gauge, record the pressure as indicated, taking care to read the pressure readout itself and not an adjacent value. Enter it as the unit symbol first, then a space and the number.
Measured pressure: bar 42.5
